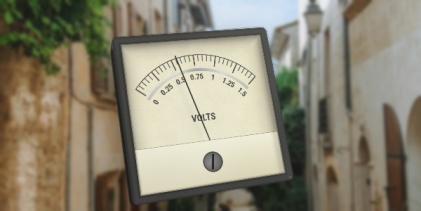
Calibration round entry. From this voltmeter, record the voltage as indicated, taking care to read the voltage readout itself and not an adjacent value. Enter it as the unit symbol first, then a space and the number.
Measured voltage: V 0.55
